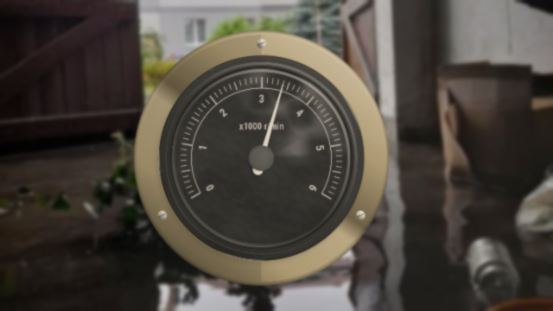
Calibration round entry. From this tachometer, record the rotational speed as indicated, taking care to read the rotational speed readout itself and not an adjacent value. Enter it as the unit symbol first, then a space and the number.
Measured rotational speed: rpm 3400
